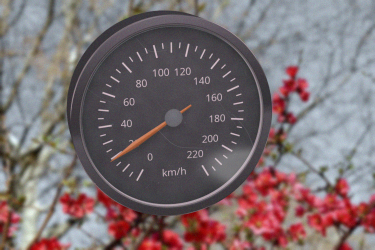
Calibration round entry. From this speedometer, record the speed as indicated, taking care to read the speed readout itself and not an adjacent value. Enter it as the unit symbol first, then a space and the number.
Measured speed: km/h 20
